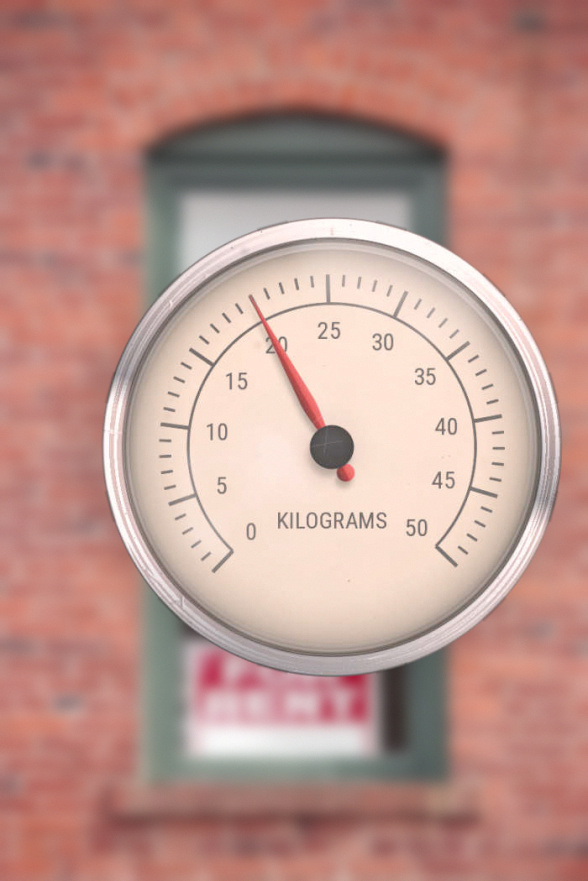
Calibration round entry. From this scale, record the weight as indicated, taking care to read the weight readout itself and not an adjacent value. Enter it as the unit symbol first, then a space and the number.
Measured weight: kg 20
